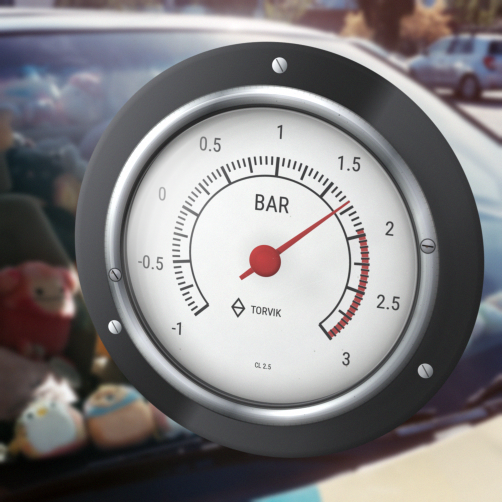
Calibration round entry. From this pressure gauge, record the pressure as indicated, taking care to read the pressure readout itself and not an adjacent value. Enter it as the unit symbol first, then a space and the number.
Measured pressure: bar 1.7
